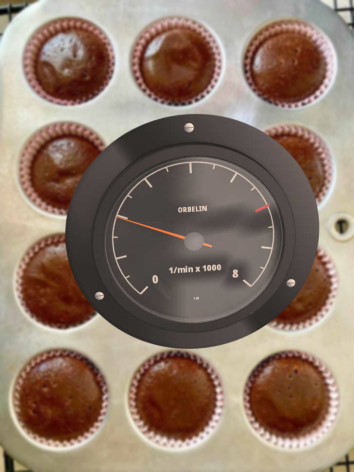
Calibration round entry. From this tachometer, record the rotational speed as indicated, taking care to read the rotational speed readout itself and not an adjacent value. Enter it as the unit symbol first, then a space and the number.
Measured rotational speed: rpm 2000
